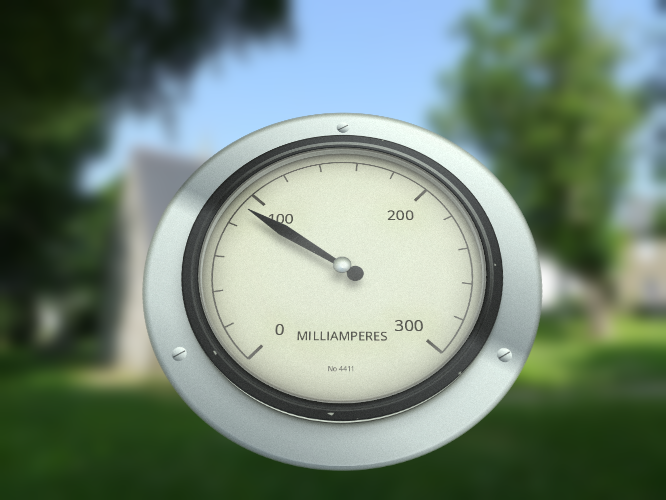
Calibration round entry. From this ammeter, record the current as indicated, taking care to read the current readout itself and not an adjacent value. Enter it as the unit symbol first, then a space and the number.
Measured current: mA 90
